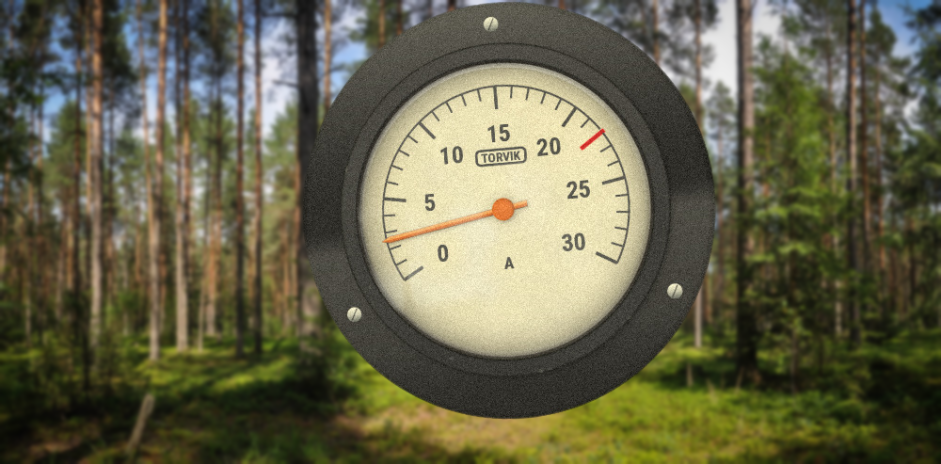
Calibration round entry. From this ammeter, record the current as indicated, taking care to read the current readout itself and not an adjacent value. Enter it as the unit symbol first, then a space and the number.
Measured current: A 2.5
